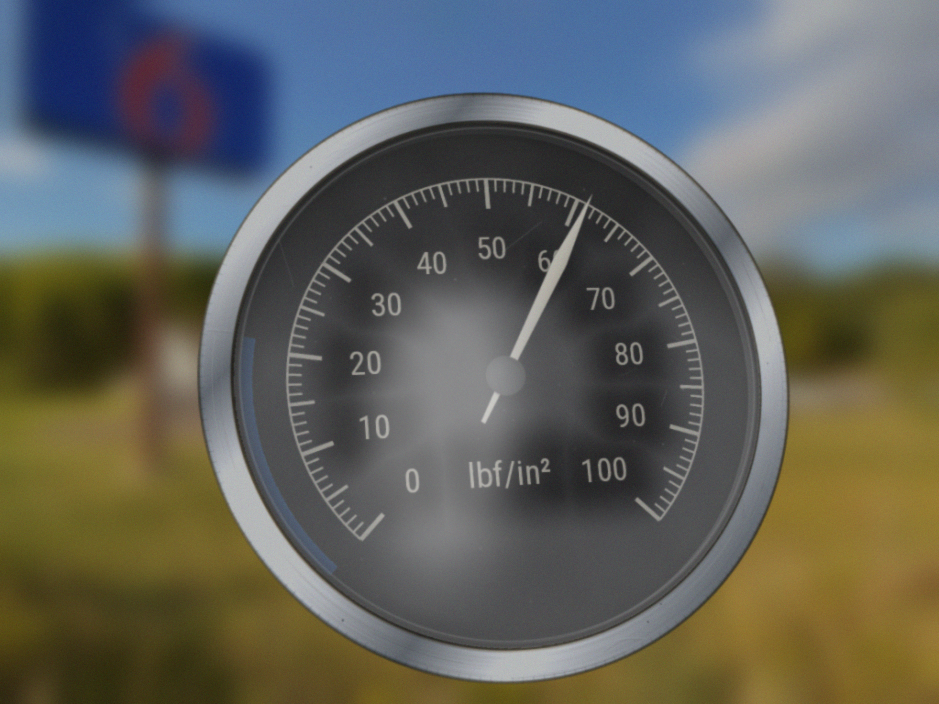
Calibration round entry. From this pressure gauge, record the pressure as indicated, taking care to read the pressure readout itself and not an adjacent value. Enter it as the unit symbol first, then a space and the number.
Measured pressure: psi 61
